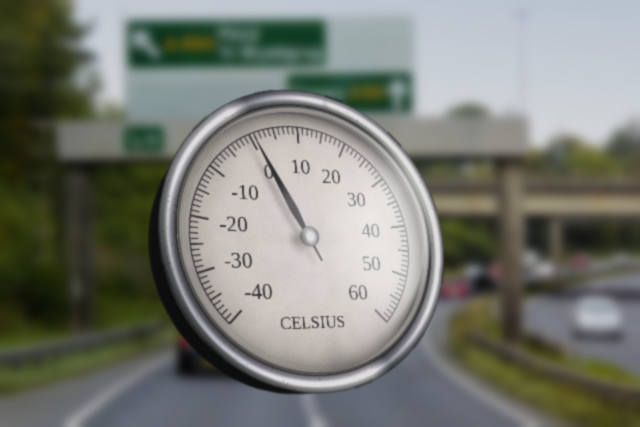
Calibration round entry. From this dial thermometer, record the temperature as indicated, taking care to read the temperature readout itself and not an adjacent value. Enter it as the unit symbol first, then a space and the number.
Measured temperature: °C 0
